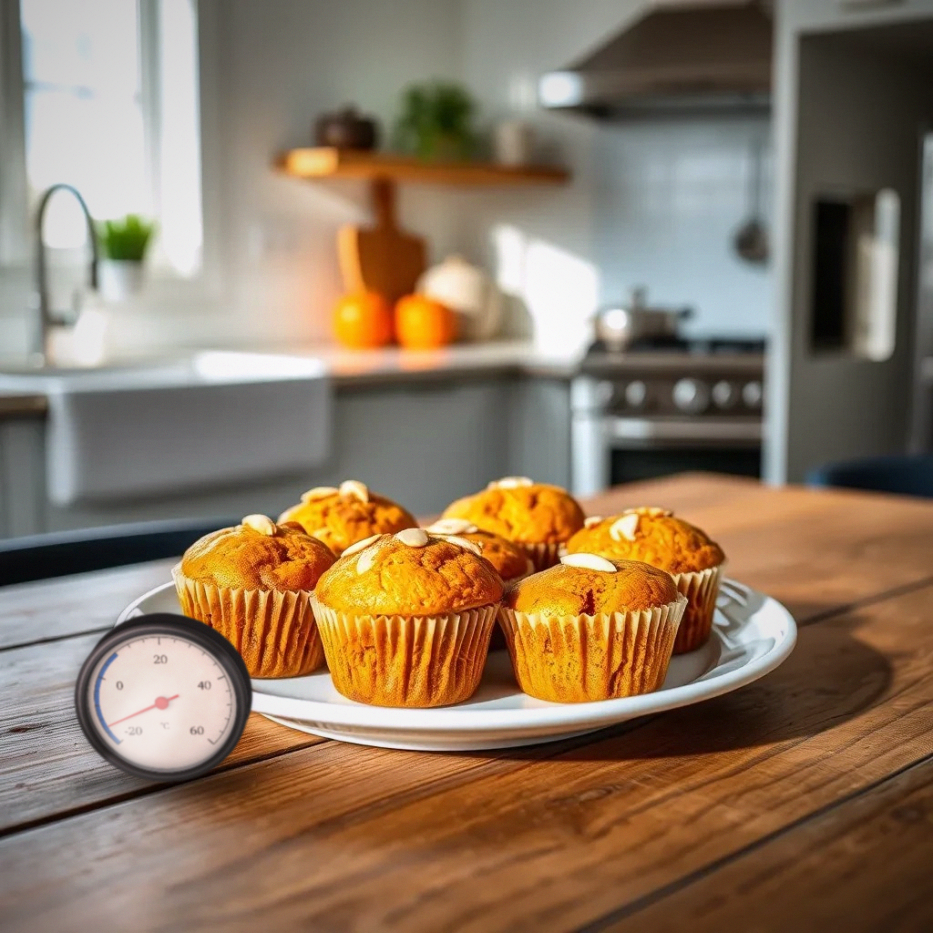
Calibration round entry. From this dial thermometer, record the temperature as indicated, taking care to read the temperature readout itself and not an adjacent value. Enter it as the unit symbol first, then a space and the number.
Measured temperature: °C -14
